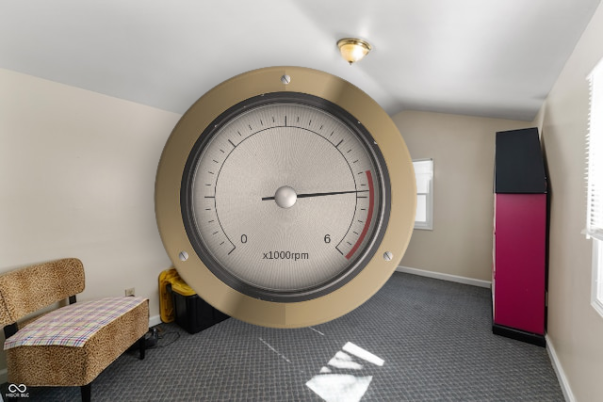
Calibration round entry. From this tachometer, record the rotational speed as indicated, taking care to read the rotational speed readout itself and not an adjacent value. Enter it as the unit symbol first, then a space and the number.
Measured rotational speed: rpm 4900
